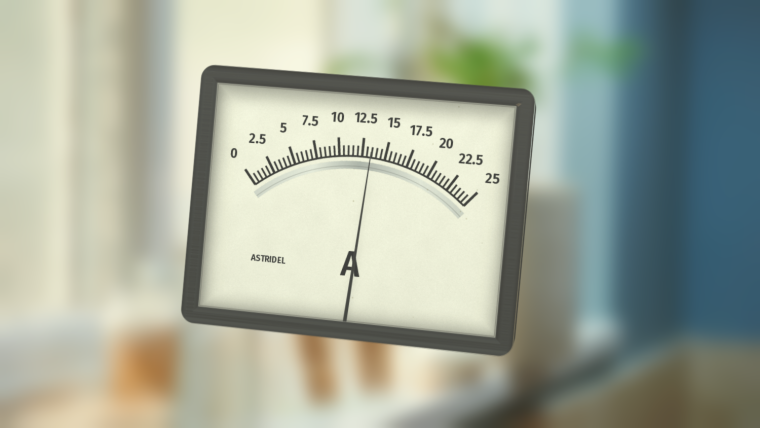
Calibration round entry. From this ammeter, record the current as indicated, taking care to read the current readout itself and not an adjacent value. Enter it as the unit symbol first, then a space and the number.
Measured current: A 13.5
